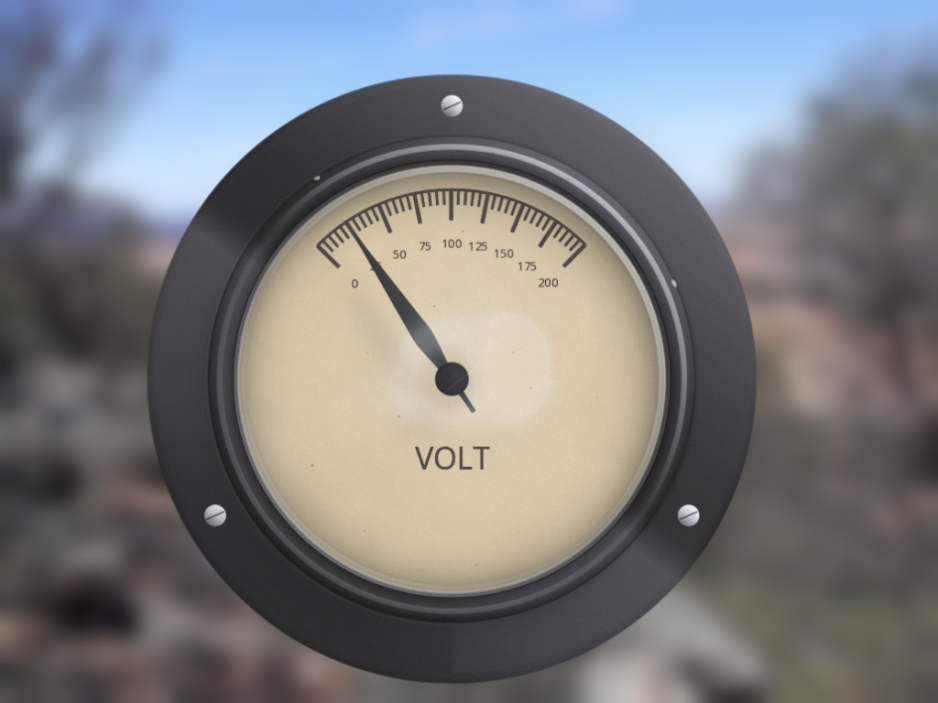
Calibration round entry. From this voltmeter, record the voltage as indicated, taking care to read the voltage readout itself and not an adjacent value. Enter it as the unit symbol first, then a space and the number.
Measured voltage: V 25
